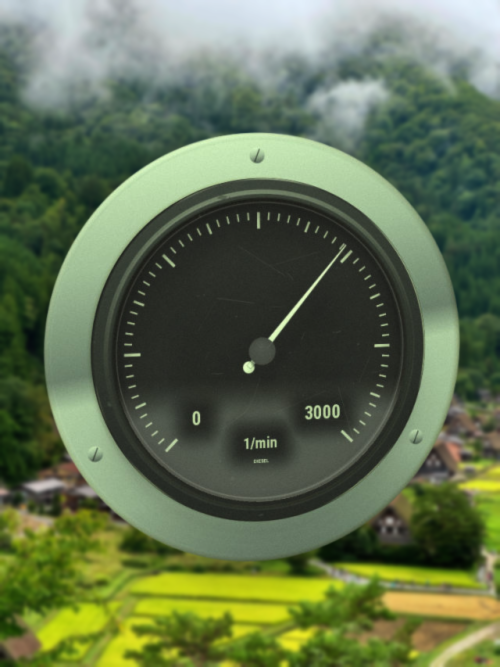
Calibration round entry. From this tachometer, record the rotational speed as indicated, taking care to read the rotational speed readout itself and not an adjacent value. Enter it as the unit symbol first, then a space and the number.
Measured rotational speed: rpm 1950
